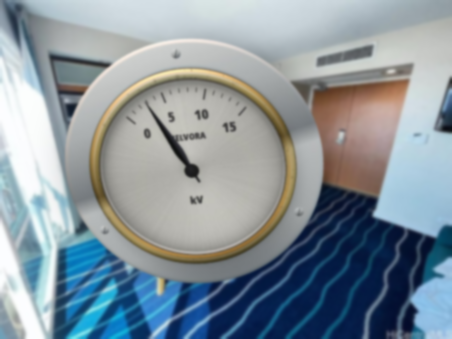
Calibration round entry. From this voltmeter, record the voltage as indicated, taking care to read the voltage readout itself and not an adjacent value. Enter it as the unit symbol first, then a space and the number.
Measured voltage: kV 3
